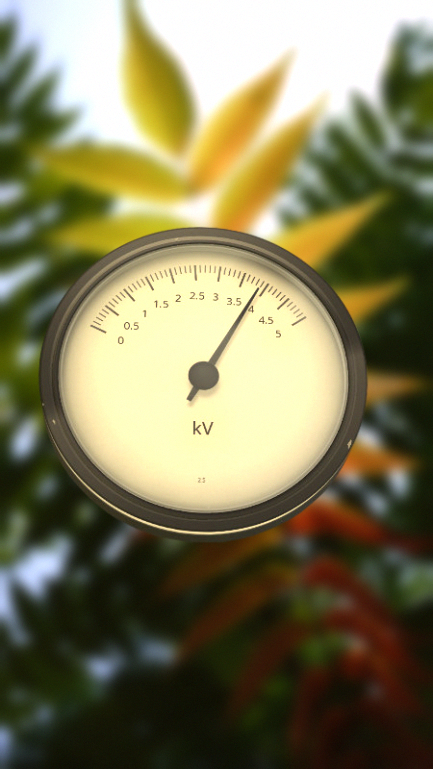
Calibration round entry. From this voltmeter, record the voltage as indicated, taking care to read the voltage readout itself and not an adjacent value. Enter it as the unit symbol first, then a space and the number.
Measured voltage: kV 3.9
